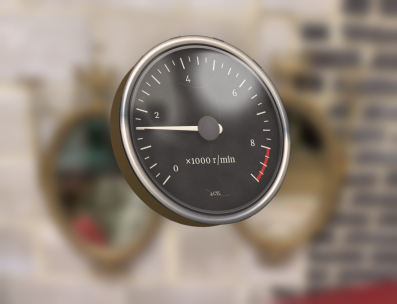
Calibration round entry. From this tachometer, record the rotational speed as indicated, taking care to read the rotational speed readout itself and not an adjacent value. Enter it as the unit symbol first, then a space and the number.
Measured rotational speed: rpm 1500
